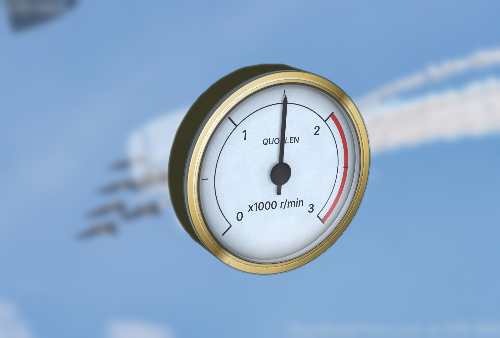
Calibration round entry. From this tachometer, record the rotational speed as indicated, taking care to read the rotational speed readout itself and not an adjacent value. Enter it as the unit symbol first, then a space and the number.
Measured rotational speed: rpm 1500
